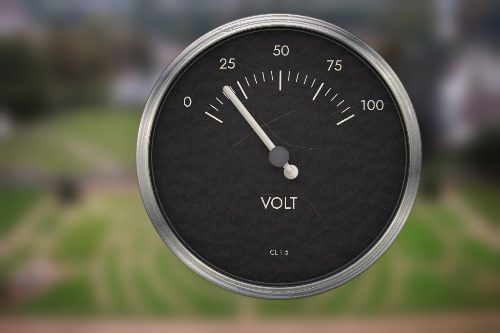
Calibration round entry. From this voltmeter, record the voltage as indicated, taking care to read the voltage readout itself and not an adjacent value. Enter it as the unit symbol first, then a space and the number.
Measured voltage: V 17.5
